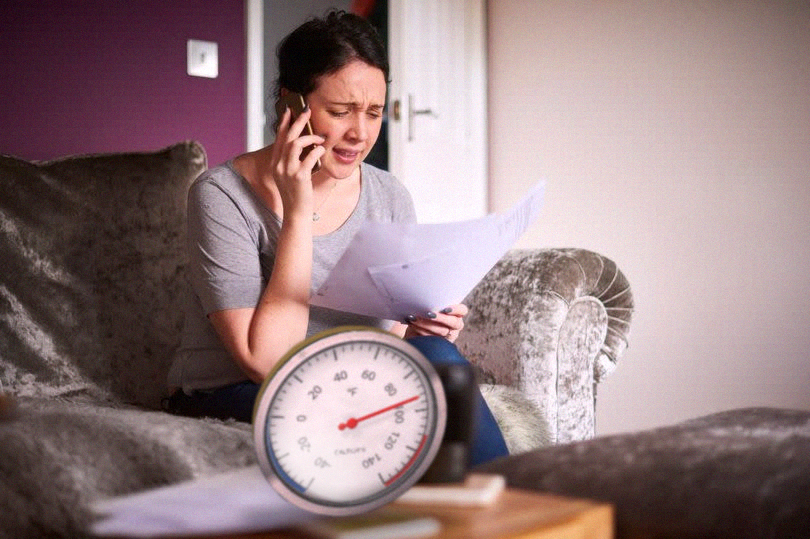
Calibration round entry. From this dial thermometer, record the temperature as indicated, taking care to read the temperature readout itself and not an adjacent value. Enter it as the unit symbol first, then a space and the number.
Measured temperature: °F 92
